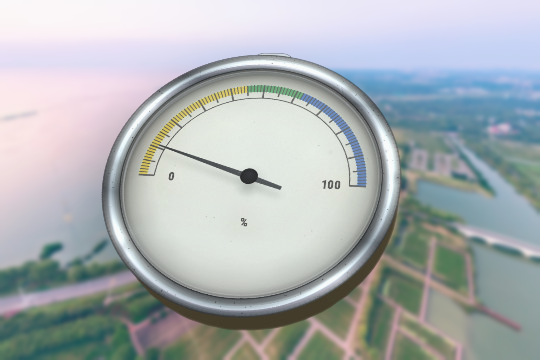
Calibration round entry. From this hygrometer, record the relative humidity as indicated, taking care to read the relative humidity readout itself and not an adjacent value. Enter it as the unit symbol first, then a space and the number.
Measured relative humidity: % 10
